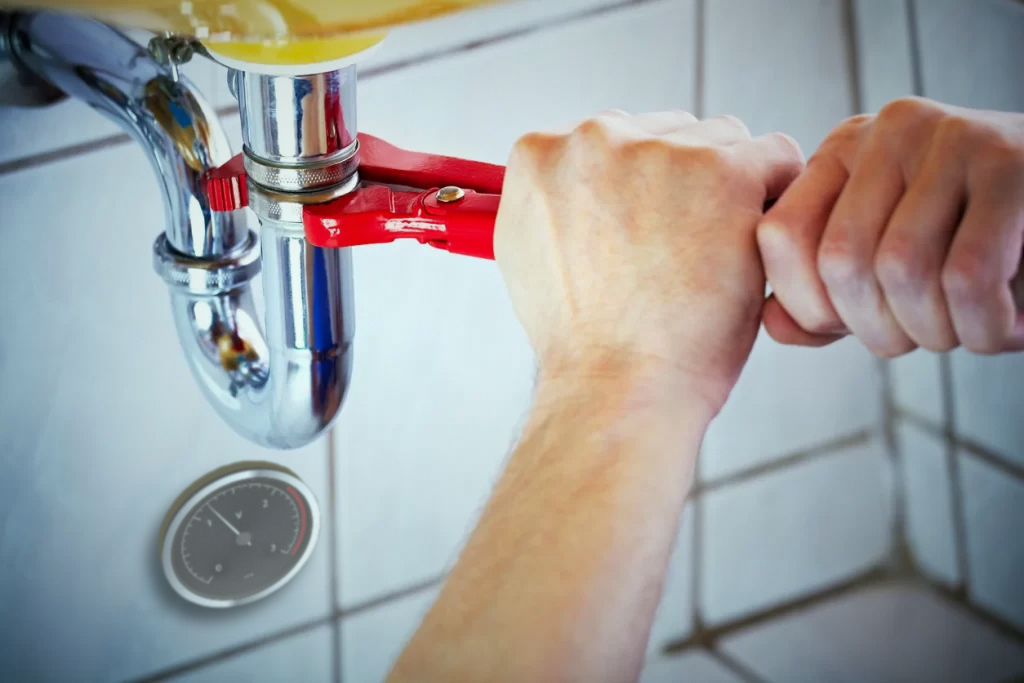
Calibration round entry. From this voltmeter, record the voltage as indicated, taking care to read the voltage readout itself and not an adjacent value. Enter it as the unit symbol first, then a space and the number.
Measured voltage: V 1.2
